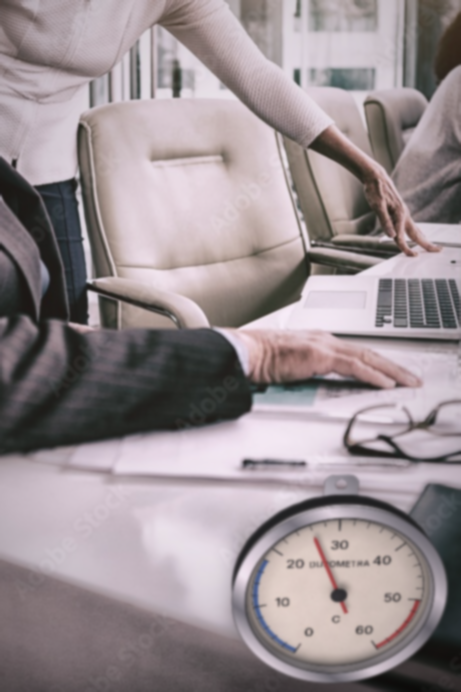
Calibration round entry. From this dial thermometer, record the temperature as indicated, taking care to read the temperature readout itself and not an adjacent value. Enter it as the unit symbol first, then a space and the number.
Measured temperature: °C 26
